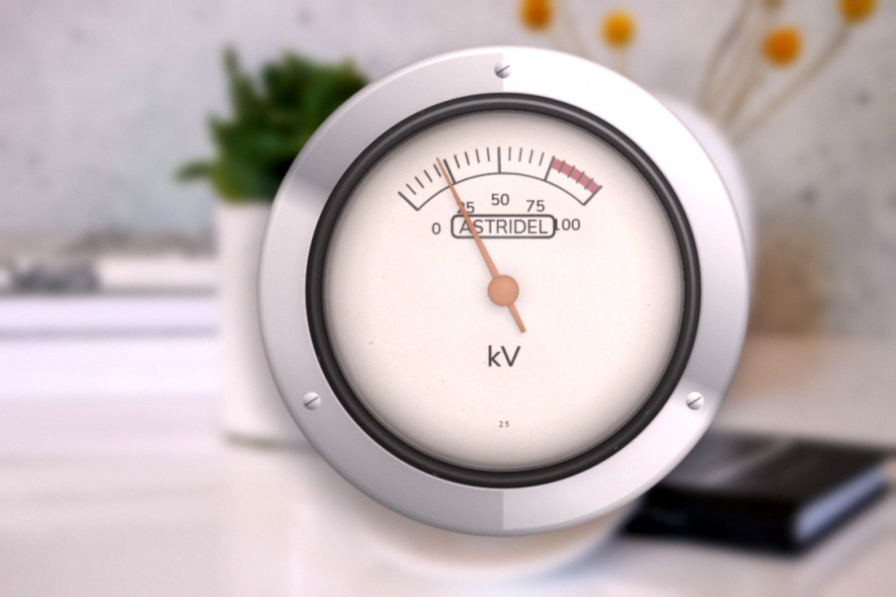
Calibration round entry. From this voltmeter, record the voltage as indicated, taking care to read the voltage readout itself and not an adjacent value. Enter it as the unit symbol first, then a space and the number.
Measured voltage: kV 22.5
